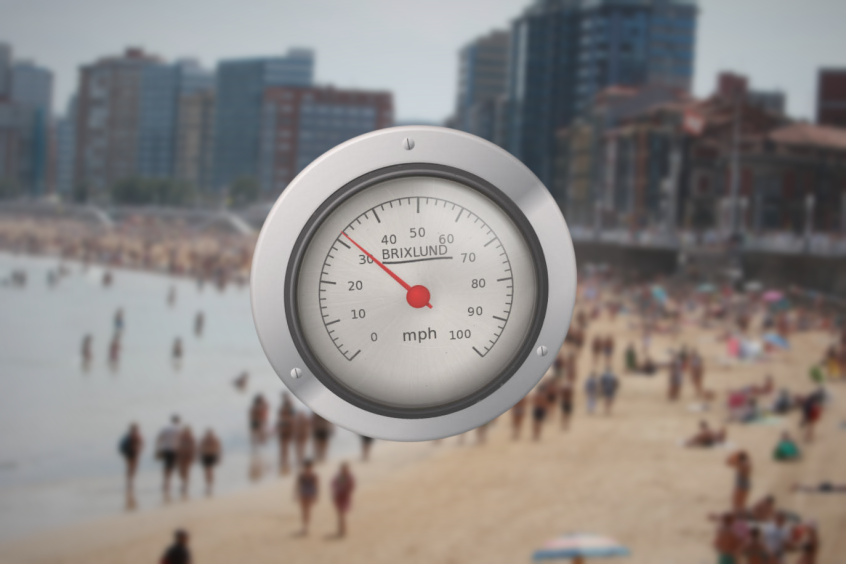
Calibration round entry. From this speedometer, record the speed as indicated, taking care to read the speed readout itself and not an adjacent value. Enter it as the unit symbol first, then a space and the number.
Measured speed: mph 32
